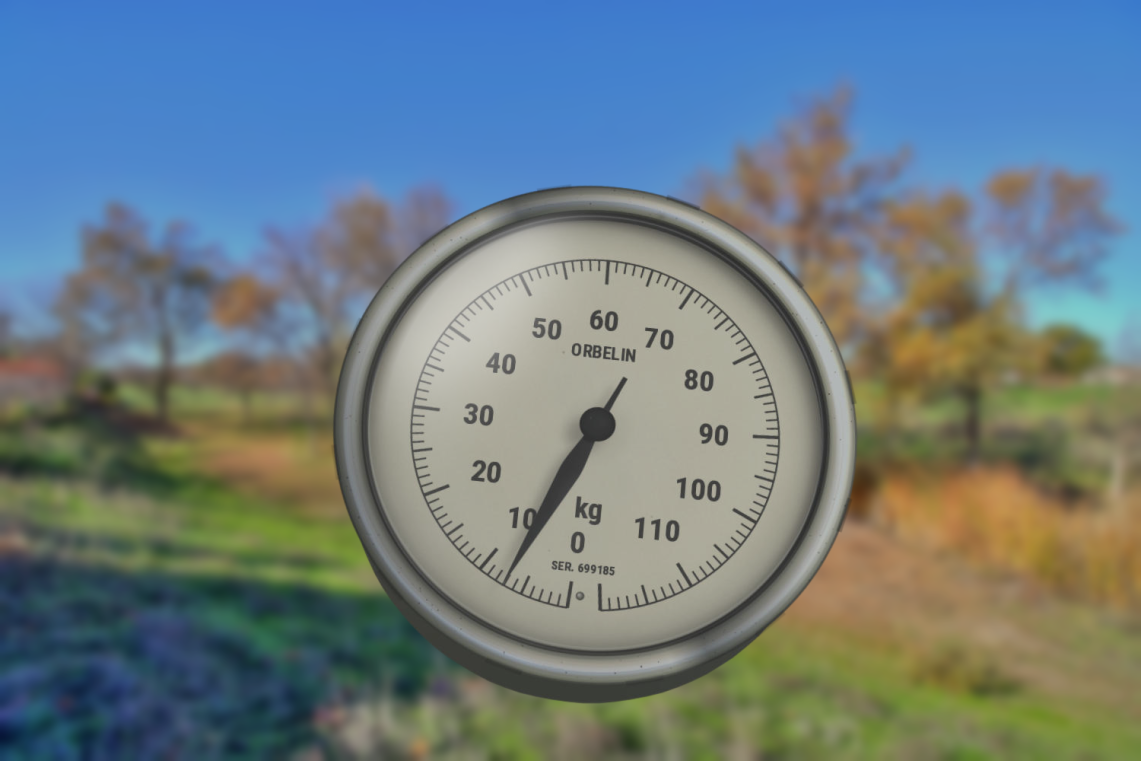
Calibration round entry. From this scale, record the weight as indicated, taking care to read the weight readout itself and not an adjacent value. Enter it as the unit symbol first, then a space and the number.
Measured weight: kg 7
